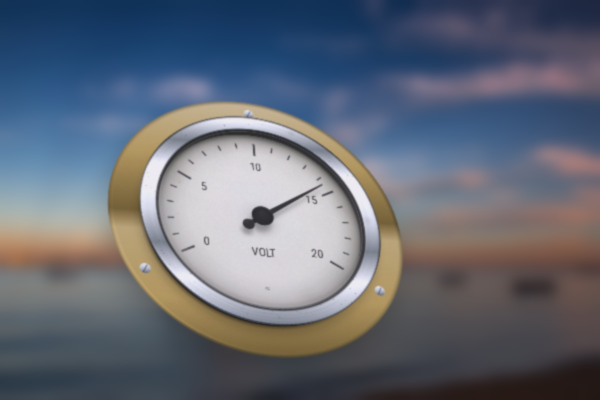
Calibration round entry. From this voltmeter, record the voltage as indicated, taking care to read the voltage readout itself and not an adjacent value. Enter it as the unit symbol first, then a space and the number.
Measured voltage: V 14.5
